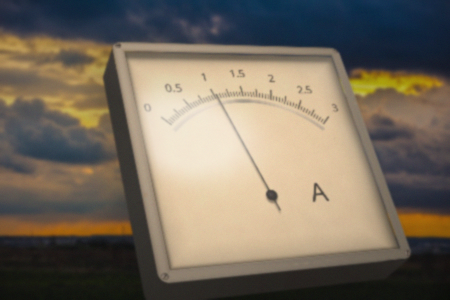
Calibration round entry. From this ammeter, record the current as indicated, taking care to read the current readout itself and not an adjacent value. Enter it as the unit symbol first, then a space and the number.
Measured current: A 1
